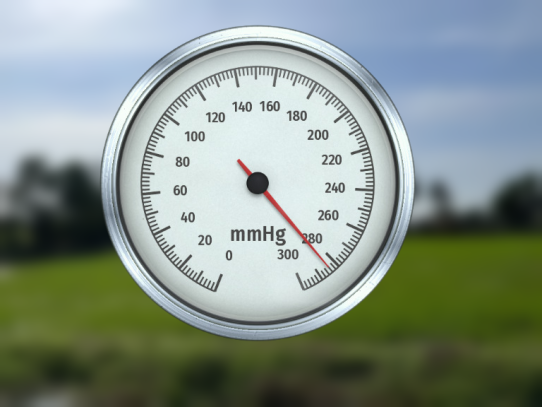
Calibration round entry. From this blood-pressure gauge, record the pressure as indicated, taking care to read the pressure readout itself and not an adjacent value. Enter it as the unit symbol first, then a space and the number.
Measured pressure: mmHg 284
